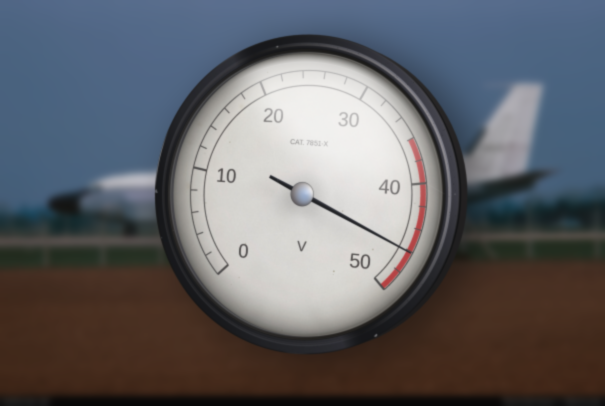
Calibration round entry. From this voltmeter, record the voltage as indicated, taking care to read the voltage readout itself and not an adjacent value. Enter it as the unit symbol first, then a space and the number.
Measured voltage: V 46
